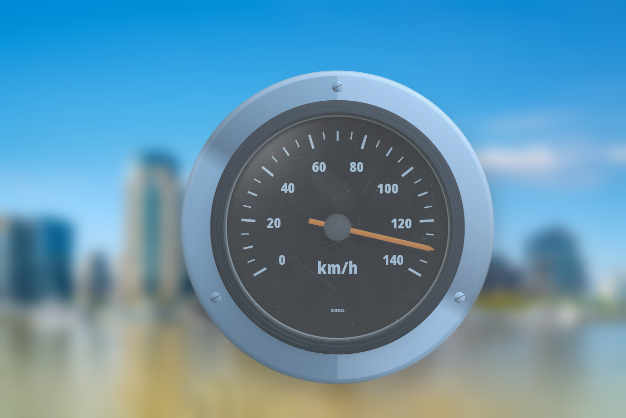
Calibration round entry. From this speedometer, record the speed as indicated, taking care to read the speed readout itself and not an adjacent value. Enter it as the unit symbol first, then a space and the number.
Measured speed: km/h 130
